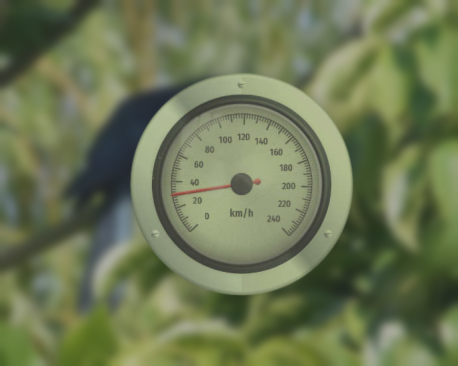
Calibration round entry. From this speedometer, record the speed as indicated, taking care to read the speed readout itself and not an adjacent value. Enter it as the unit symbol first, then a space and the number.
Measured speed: km/h 30
